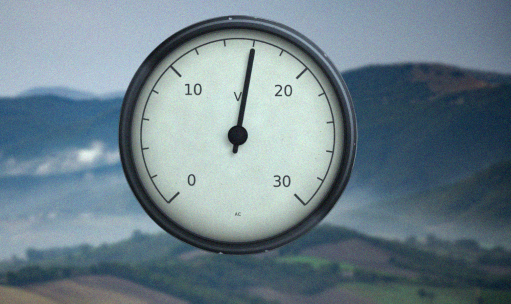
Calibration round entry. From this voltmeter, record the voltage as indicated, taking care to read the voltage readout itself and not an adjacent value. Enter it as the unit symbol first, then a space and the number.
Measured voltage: V 16
